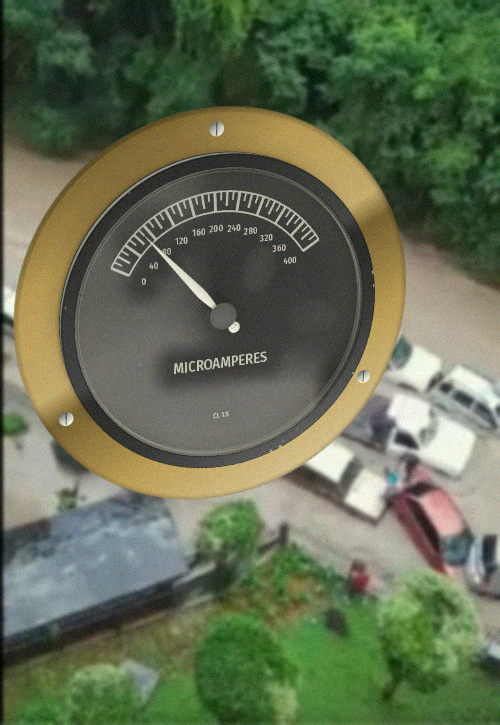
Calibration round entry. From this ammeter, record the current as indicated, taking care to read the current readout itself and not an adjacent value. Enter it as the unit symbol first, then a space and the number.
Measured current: µA 70
